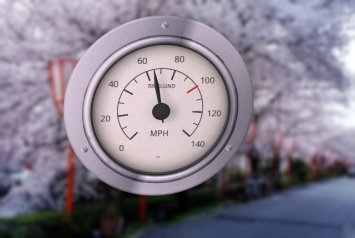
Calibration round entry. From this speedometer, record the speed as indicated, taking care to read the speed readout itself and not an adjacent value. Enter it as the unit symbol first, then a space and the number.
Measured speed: mph 65
